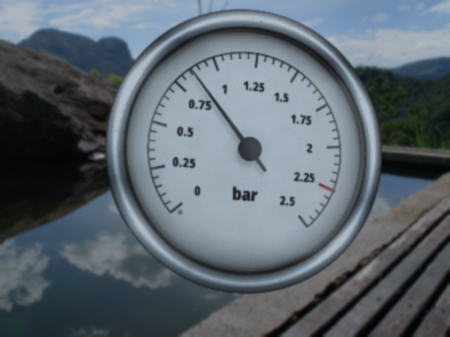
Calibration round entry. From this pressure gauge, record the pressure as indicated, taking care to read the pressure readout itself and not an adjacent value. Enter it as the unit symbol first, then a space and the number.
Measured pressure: bar 0.85
